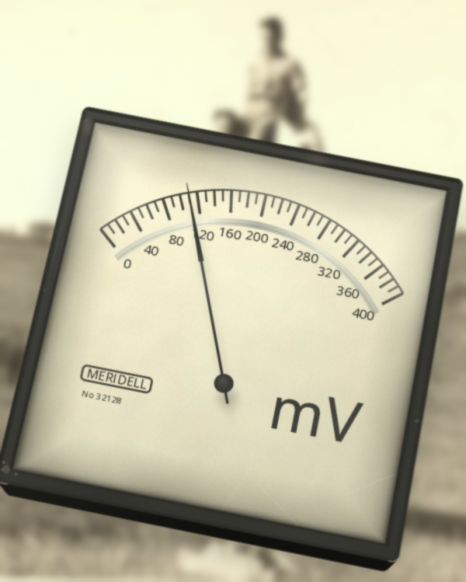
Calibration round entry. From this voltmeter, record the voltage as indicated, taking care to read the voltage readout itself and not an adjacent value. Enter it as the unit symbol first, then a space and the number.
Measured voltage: mV 110
